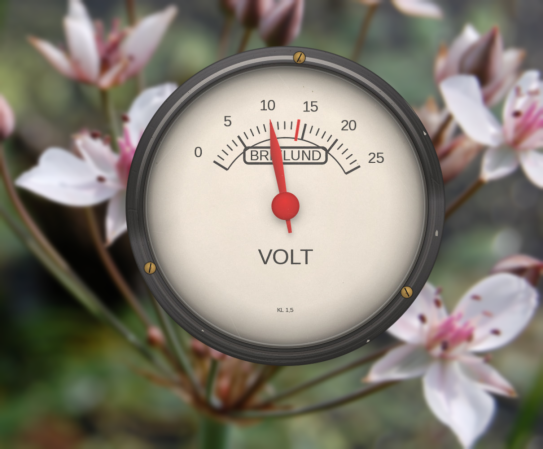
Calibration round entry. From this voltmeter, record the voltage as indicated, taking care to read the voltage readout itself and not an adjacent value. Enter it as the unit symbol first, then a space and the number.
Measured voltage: V 10
